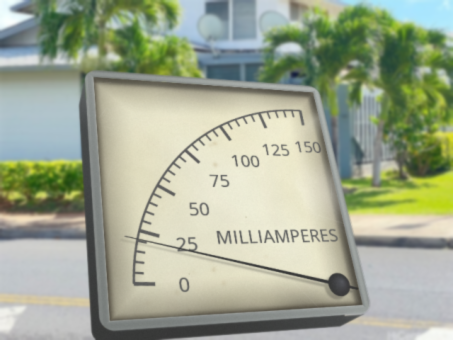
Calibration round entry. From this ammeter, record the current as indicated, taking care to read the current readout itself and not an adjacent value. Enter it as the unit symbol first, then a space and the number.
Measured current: mA 20
